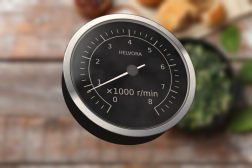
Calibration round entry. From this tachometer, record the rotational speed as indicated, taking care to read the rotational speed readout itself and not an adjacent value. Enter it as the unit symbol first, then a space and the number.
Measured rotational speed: rpm 800
